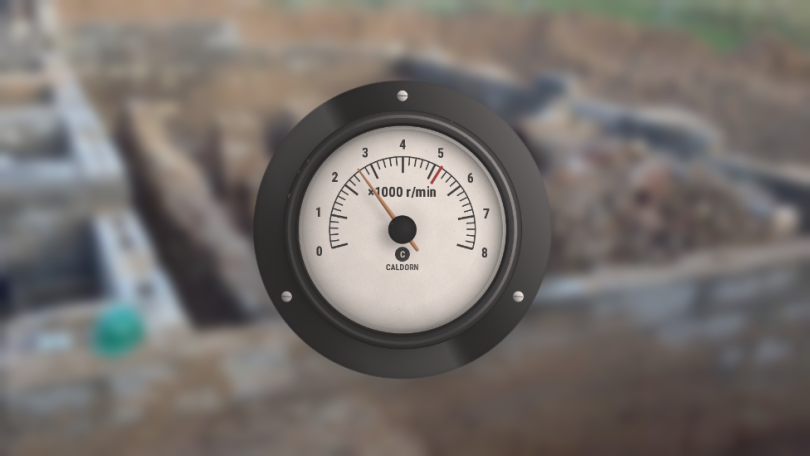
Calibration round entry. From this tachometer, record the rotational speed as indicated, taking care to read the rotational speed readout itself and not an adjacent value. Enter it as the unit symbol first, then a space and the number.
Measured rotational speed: rpm 2600
